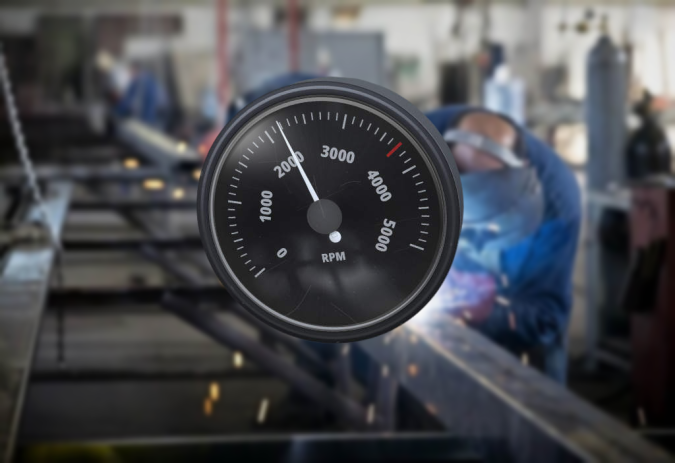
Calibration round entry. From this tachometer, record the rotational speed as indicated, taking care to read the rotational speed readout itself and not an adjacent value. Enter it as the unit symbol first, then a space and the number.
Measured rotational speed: rpm 2200
